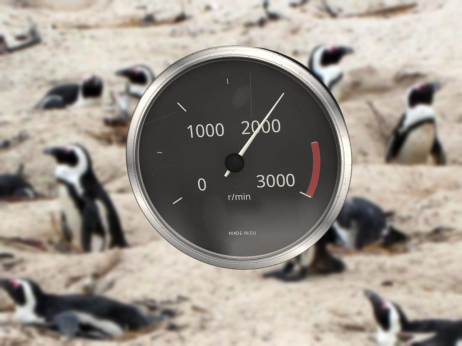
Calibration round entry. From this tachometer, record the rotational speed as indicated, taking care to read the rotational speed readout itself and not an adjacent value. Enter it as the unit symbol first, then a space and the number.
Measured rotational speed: rpm 2000
